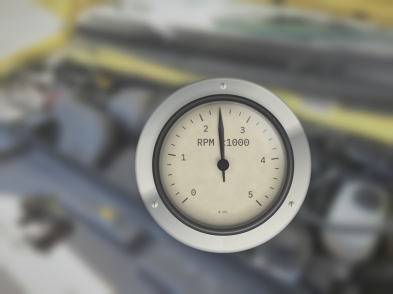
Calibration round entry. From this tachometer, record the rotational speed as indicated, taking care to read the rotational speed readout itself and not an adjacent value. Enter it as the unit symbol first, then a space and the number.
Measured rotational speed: rpm 2400
